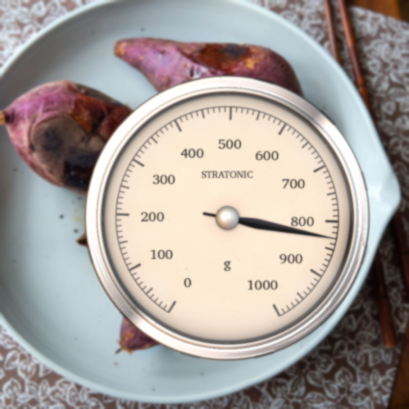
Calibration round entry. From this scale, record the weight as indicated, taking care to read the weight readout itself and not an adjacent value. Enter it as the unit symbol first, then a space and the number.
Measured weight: g 830
